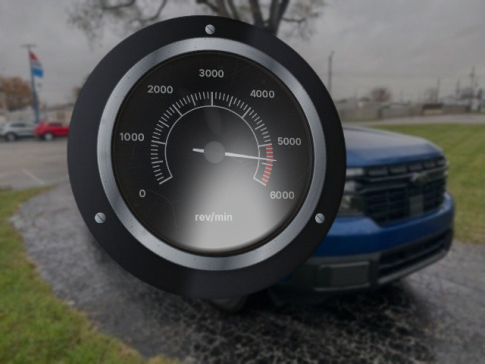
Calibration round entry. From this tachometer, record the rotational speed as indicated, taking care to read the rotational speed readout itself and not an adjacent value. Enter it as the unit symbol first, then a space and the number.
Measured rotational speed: rpm 5400
